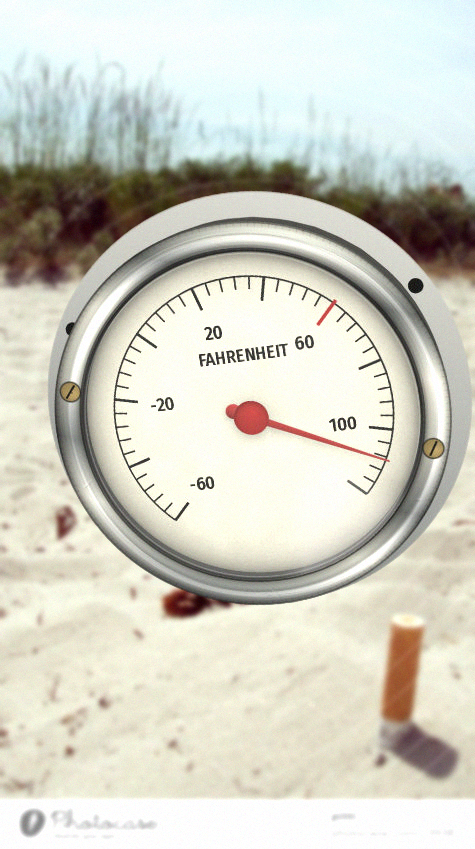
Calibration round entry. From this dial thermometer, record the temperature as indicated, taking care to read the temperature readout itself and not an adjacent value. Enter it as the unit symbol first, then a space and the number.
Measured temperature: °F 108
